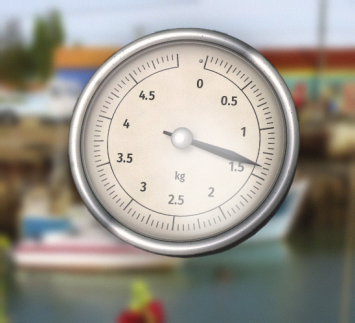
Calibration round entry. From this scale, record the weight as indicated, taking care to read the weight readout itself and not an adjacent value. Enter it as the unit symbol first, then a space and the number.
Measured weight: kg 1.4
